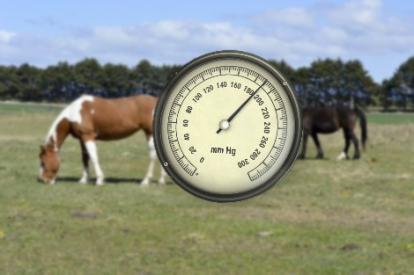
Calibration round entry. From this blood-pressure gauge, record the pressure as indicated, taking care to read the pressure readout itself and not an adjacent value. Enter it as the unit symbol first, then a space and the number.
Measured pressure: mmHg 190
